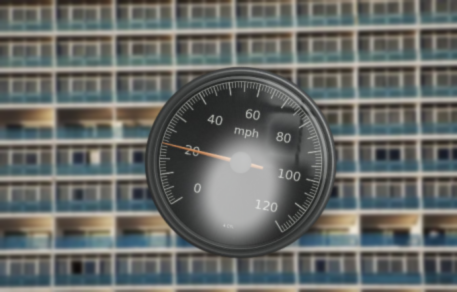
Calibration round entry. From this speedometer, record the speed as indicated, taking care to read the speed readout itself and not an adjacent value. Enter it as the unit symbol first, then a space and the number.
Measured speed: mph 20
